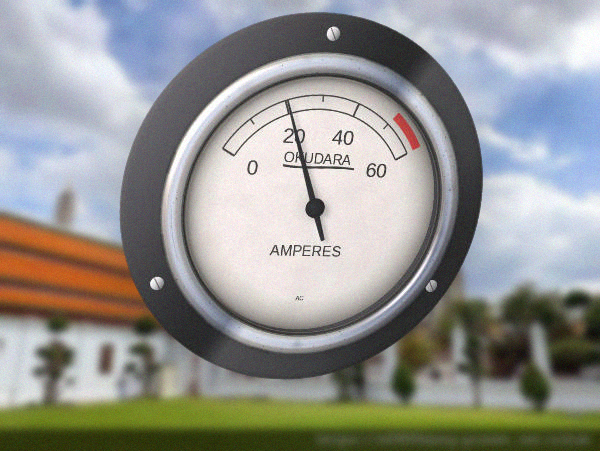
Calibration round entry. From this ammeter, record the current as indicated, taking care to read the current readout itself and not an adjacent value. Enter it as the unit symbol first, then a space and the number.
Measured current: A 20
